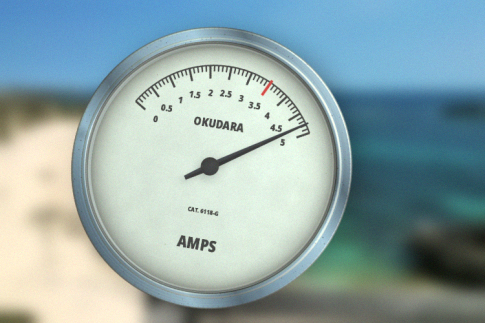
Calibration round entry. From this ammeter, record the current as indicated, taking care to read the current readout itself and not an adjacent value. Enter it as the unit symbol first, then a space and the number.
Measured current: A 4.8
